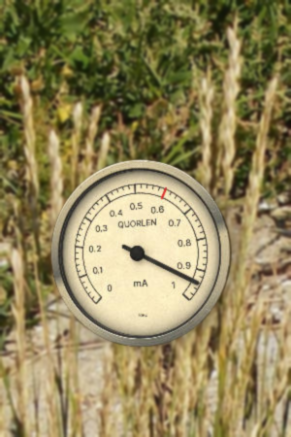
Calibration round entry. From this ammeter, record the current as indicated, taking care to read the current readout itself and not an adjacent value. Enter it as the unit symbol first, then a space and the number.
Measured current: mA 0.94
